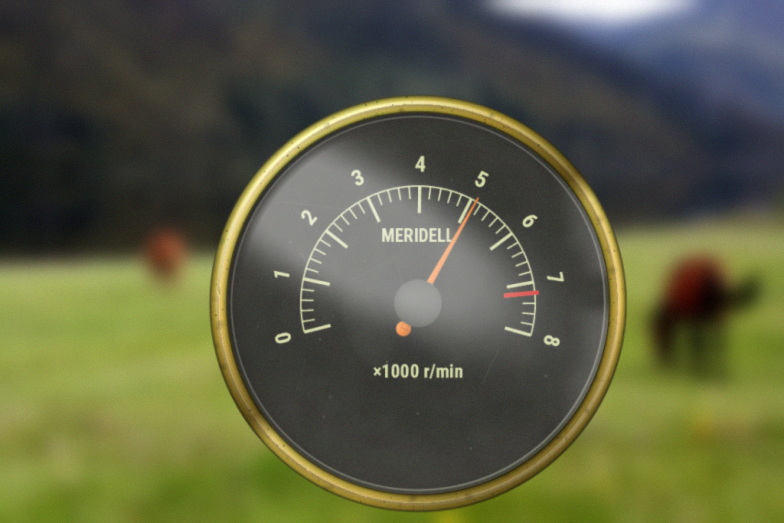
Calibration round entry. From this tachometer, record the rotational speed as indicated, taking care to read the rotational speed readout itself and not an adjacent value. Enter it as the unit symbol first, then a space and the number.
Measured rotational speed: rpm 5100
